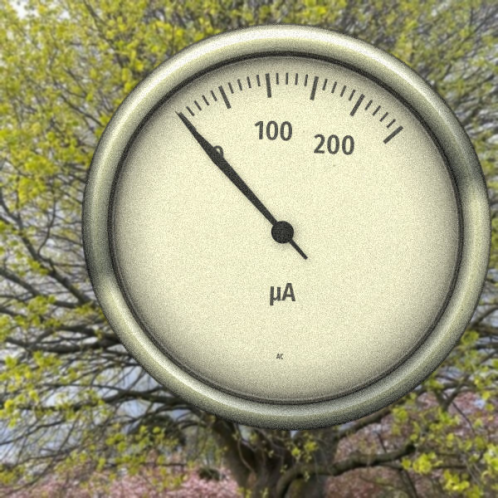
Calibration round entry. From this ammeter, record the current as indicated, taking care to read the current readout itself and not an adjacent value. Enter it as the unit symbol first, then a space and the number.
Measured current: µA 0
